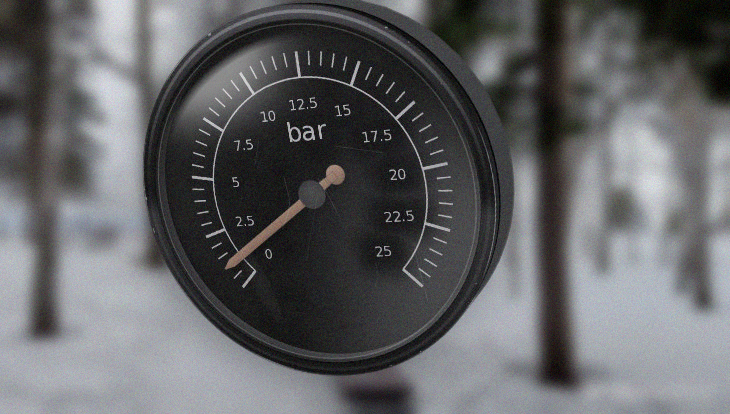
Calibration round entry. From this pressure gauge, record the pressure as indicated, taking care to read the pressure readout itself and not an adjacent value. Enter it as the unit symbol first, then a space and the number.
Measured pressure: bar 1
